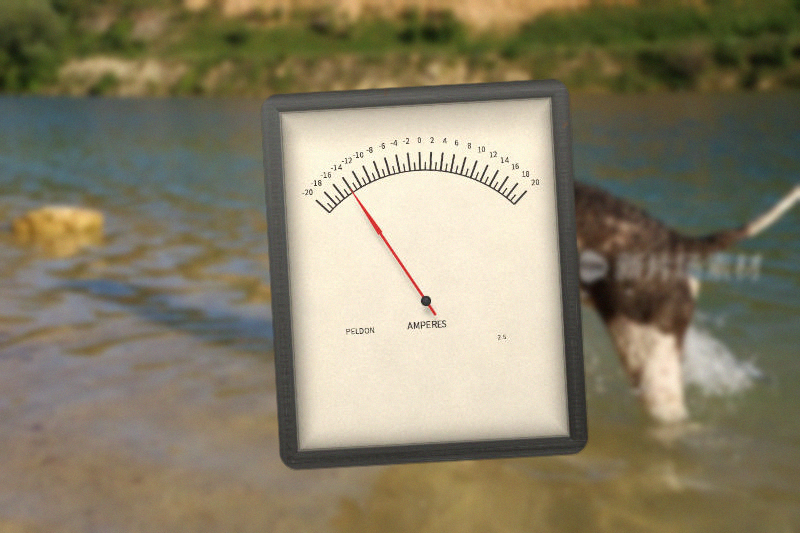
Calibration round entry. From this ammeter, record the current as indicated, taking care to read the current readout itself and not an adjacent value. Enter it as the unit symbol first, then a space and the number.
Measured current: A -14
